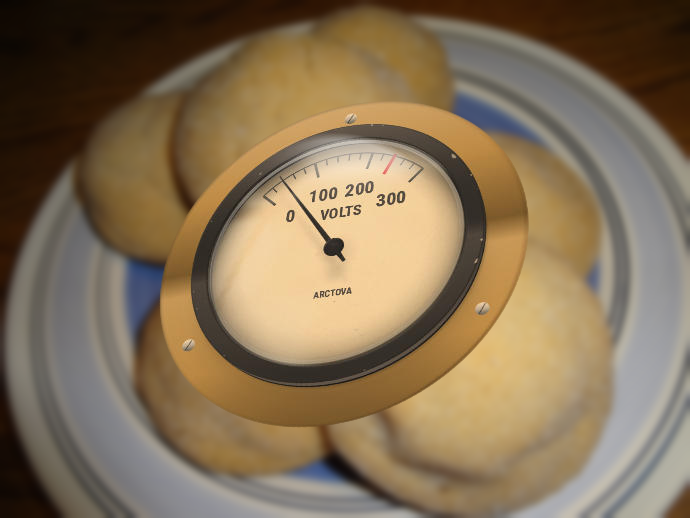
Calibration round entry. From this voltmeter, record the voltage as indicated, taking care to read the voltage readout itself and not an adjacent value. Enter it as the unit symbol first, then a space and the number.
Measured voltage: V 40
